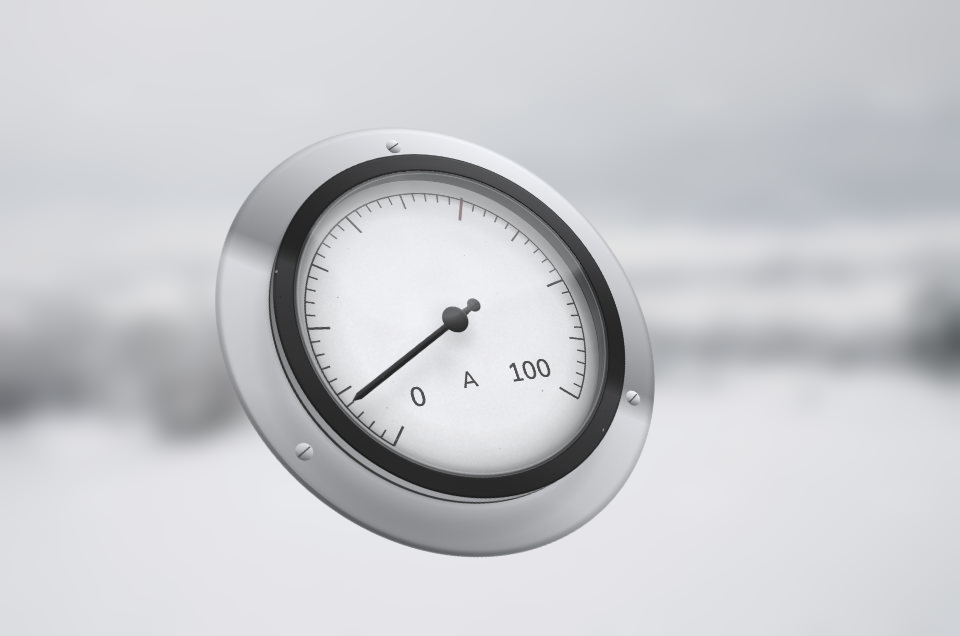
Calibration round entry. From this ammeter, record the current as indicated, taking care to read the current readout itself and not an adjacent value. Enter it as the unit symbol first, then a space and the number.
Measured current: A 8
